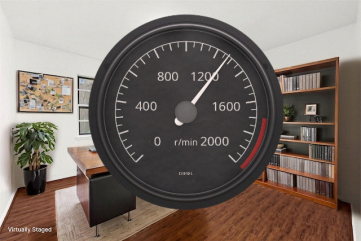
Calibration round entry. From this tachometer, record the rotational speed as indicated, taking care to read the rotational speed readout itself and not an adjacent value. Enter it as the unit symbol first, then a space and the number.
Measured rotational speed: rpm 1275
